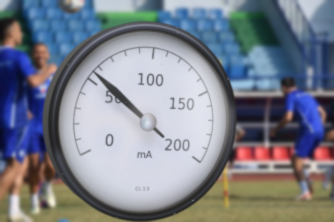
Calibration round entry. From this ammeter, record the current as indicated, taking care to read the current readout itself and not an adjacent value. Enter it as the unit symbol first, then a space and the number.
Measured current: mA 55
